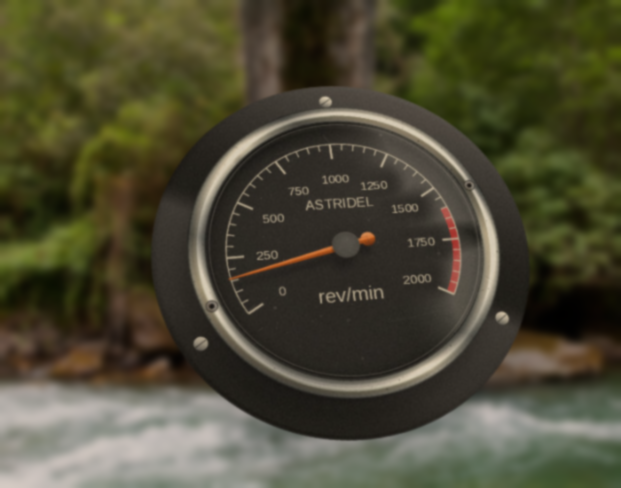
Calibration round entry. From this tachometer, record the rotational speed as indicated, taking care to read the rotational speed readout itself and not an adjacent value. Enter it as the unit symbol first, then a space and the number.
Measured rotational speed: rpm 150
